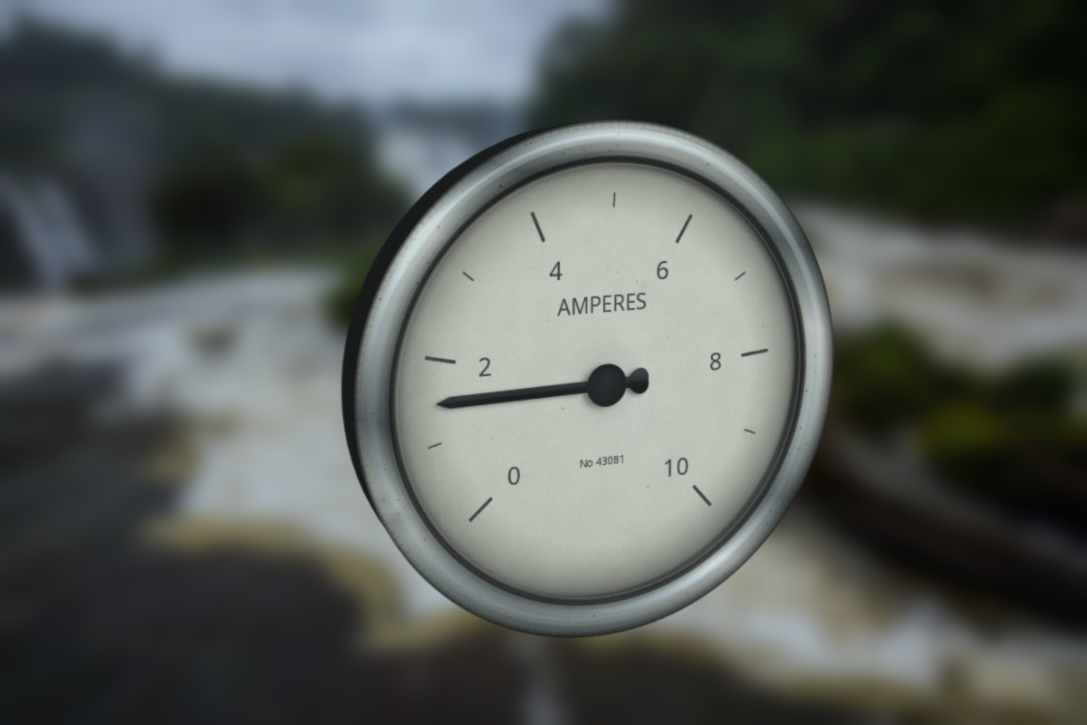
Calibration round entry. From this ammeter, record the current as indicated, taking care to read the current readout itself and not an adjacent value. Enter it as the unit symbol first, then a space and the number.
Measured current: A 1.5
